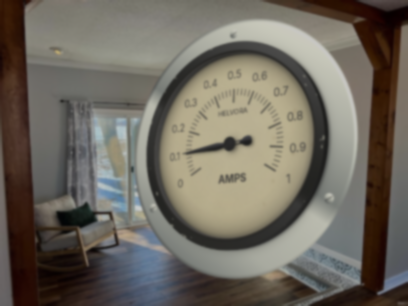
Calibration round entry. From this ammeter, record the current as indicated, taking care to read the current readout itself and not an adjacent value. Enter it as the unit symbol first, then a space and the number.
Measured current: A 0.1
